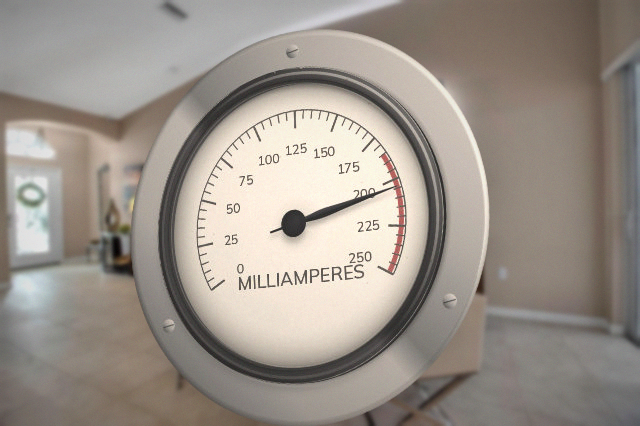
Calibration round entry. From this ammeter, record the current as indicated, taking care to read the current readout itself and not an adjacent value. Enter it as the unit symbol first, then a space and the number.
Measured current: mA 205
